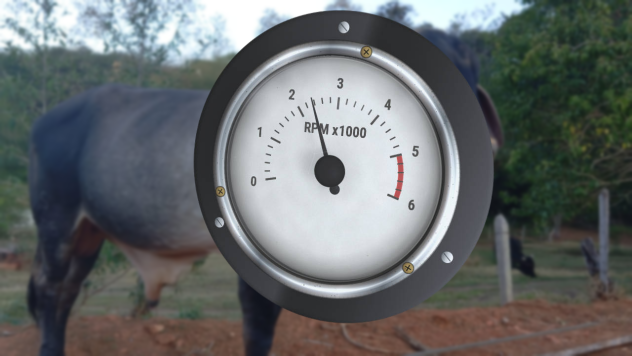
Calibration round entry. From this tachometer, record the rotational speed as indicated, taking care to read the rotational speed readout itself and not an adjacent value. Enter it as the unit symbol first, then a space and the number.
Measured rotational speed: rpm 2400
